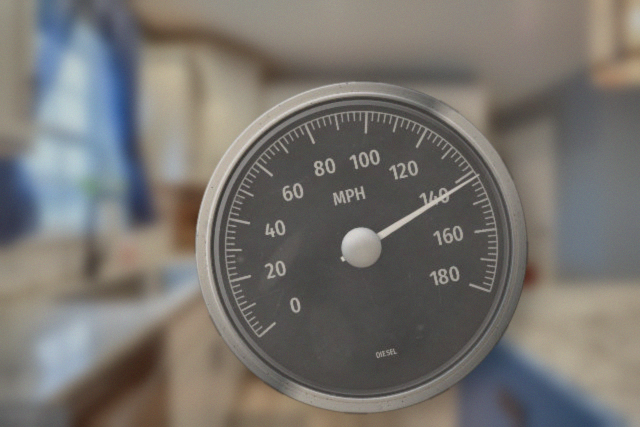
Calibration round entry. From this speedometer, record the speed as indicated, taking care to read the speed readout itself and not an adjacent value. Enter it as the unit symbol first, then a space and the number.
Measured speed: mph 142
